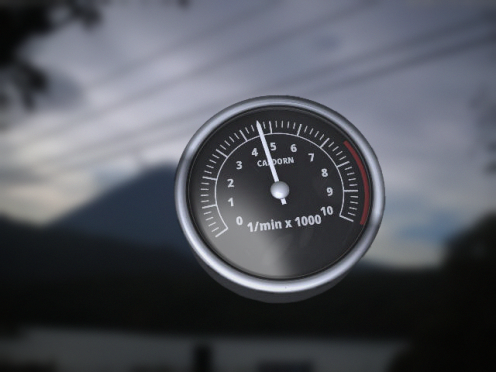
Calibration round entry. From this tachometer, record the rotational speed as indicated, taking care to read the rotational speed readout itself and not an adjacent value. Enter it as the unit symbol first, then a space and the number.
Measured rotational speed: rpm 4600
